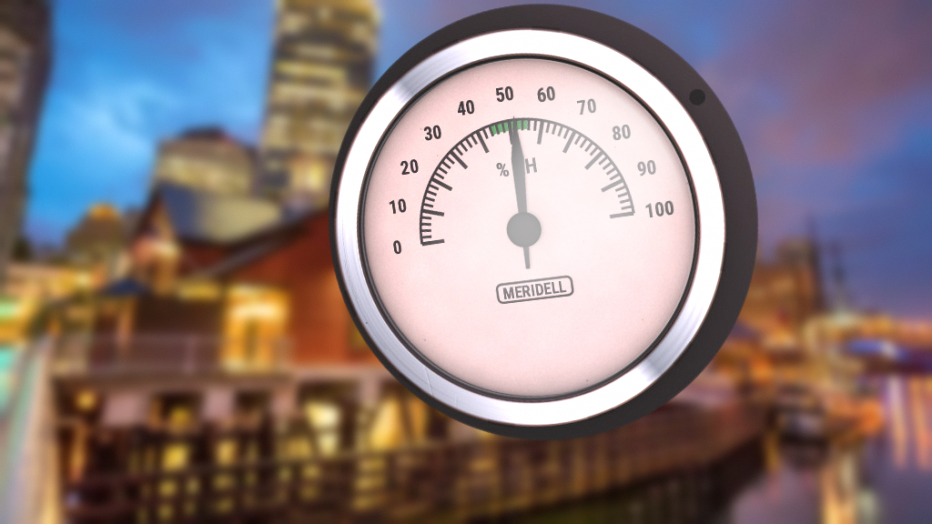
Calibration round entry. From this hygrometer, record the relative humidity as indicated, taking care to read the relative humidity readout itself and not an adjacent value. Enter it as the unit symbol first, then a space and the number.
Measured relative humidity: % 52
